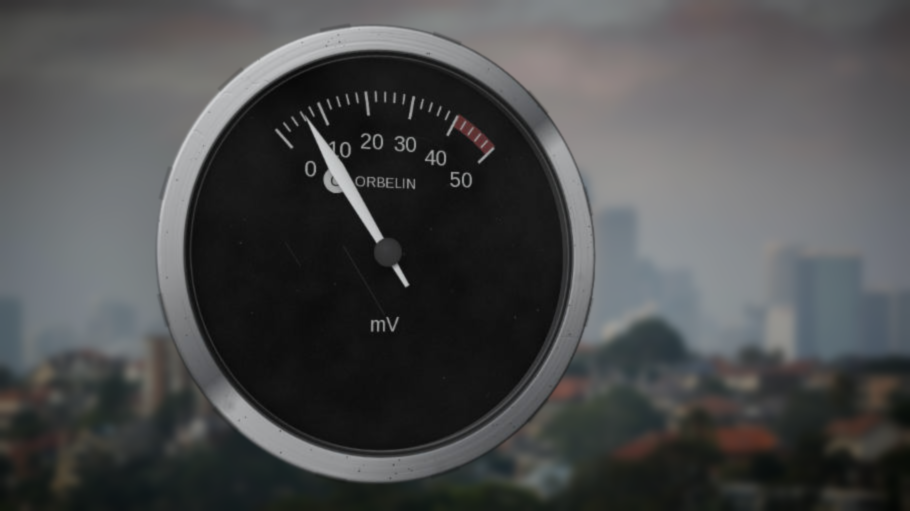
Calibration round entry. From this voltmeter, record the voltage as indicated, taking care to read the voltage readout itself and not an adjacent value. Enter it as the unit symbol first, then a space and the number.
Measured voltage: mV 6
